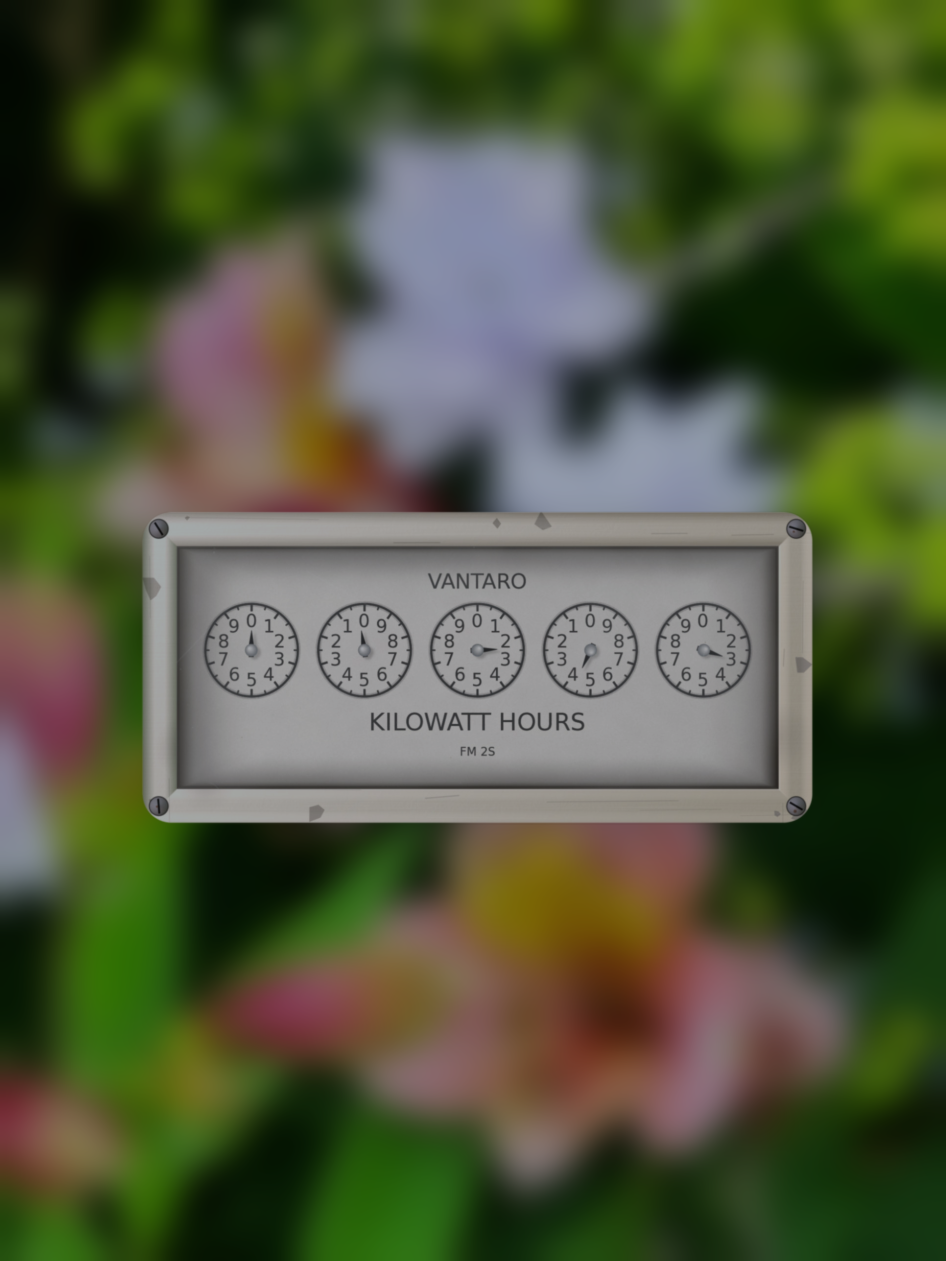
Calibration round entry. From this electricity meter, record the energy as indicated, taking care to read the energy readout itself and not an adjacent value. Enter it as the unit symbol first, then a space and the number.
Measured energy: kWh 243
